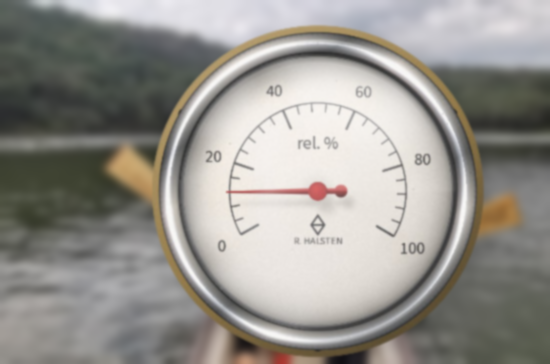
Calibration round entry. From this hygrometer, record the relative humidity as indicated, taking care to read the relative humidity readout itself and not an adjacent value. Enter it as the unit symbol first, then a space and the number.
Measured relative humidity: % 12
